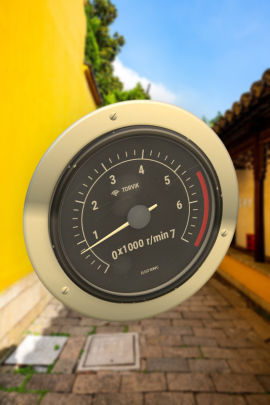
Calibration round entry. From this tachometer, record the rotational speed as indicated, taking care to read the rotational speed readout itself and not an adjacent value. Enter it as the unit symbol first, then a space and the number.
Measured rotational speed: rpm 800
